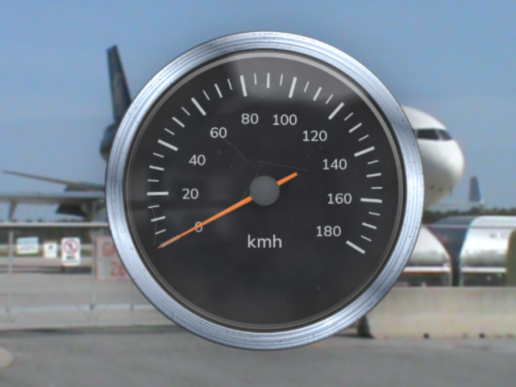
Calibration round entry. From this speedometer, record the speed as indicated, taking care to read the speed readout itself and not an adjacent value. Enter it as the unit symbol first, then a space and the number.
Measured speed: km/h 0
